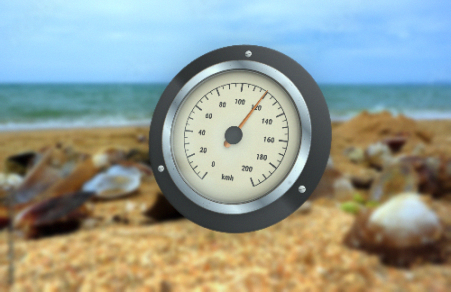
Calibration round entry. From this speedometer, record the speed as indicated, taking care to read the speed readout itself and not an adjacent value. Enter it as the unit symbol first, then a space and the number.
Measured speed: km/h 120
